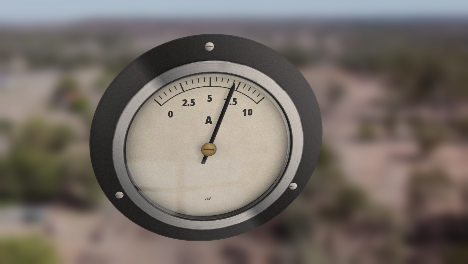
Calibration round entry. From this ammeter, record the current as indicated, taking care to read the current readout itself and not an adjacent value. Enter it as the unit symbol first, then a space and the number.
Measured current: A 7
